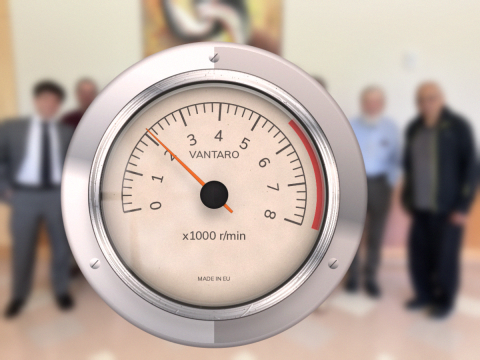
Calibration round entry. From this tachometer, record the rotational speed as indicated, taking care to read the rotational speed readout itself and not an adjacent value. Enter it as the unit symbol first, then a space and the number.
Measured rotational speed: rpm 2100
